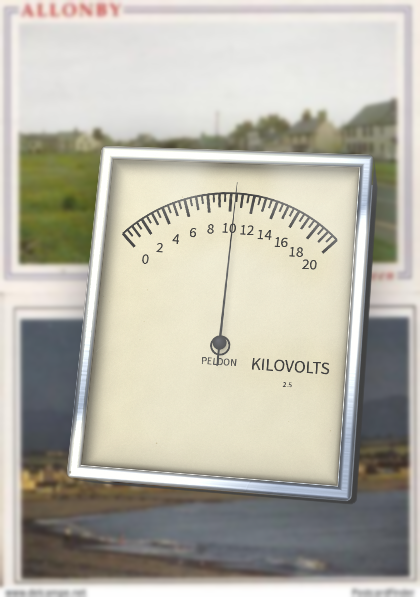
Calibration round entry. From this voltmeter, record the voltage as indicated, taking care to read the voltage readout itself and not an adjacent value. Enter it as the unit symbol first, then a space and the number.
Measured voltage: kV 10.5
